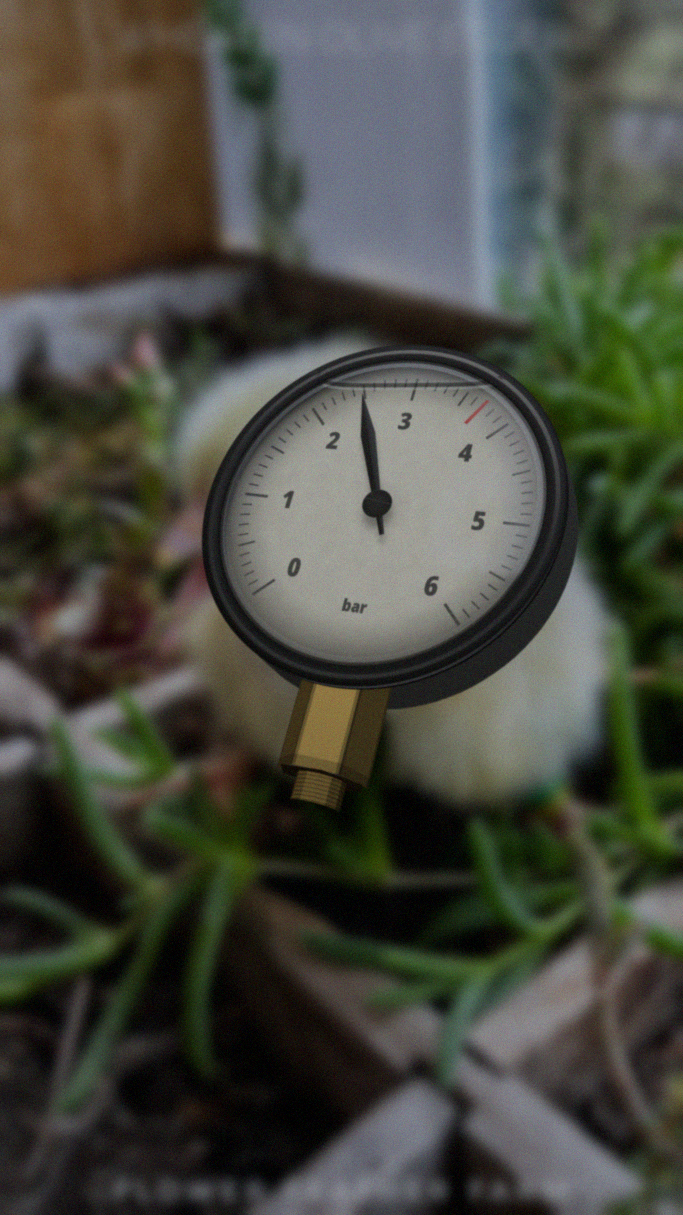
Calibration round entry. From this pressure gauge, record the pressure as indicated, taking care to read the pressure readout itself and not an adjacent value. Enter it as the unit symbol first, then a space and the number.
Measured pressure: bar 2.5
